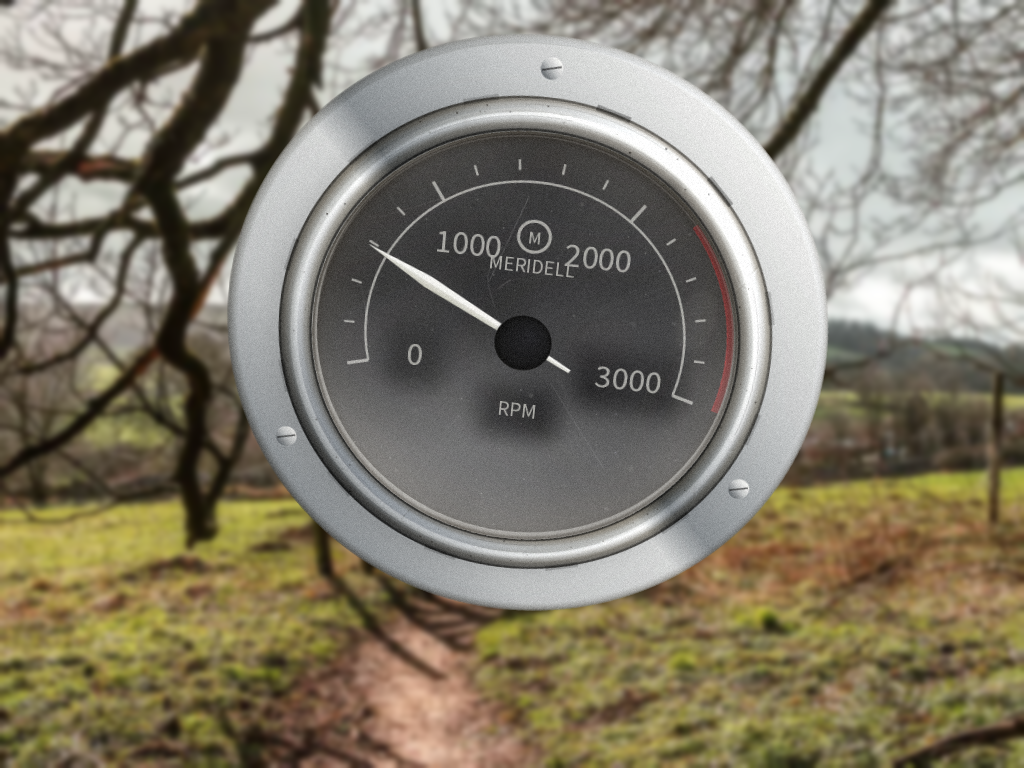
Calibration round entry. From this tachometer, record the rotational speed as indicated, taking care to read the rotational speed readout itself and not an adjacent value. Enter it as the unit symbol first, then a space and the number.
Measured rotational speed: rpm 600
